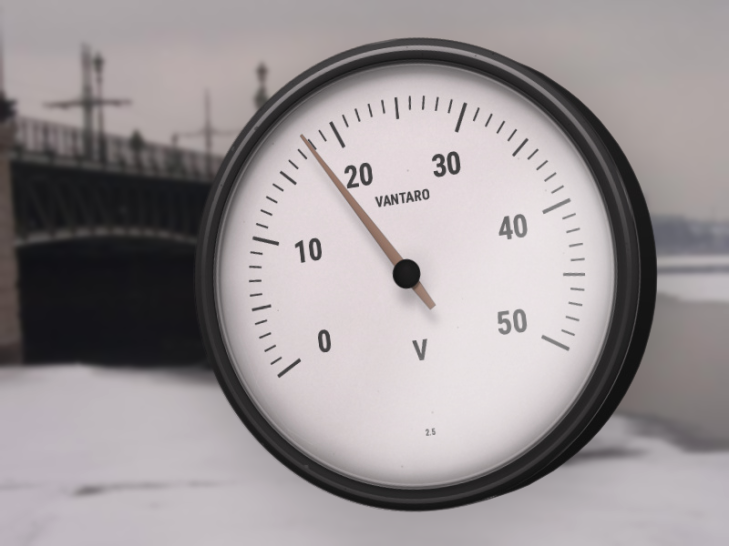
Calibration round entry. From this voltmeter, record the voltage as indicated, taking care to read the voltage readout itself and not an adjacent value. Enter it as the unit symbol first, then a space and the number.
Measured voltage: V 18
